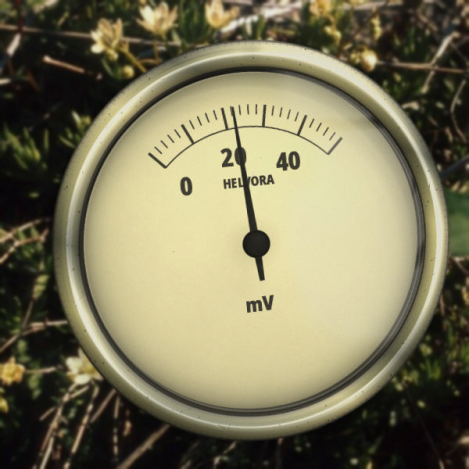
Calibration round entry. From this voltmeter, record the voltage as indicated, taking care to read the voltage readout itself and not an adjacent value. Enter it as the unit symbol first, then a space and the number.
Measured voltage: mV 22
